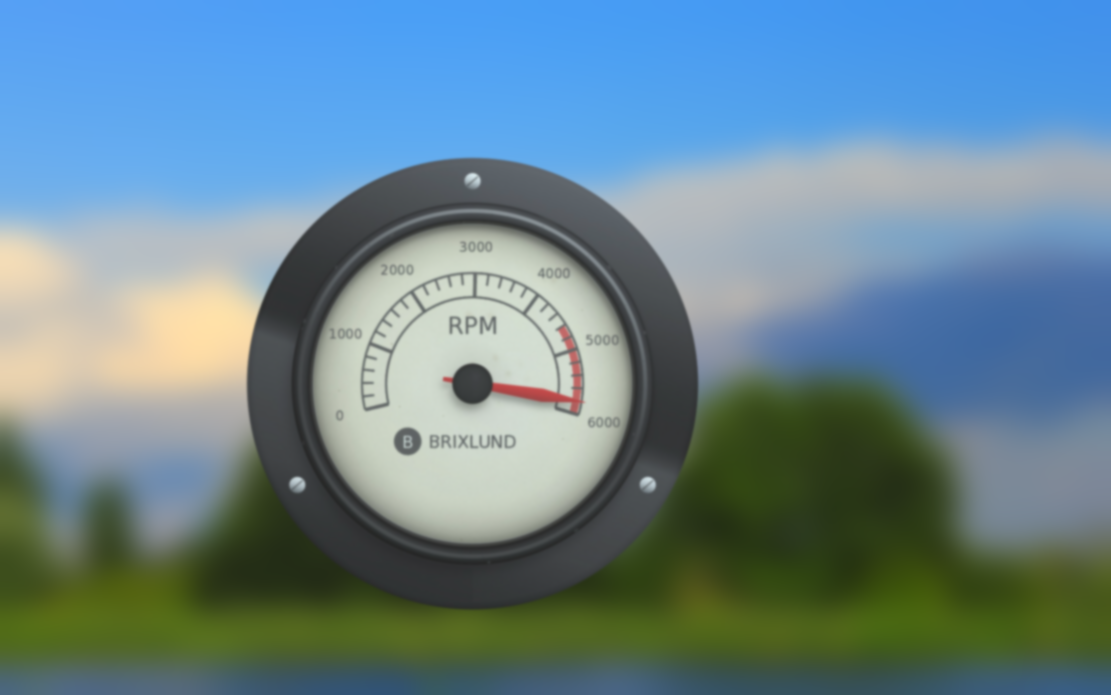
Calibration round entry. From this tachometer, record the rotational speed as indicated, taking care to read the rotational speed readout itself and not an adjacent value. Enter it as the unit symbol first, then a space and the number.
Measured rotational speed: rpm 5800
